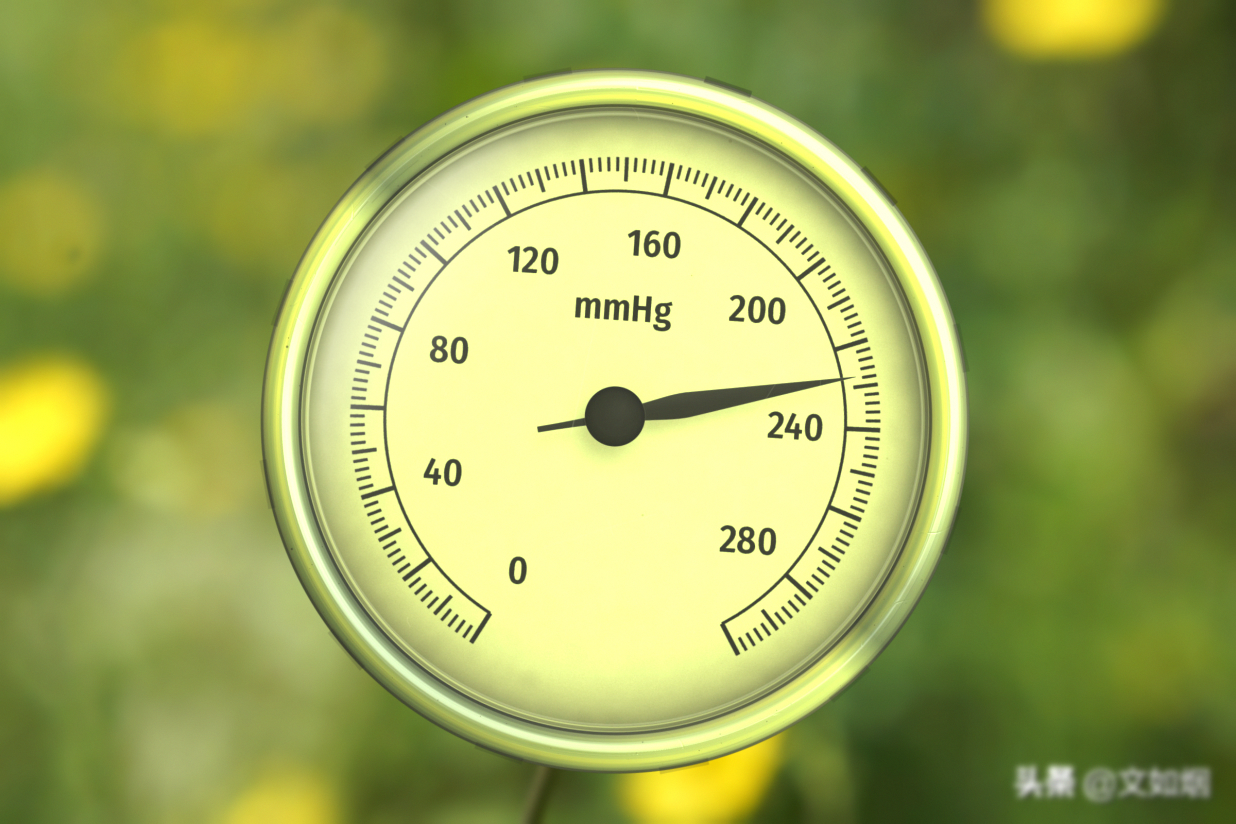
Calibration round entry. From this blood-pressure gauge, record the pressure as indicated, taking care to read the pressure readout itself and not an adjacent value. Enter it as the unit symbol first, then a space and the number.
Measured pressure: mmHg 228
